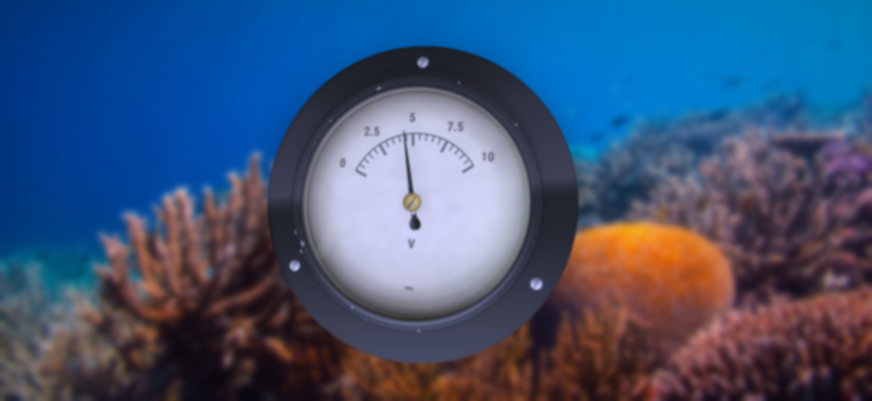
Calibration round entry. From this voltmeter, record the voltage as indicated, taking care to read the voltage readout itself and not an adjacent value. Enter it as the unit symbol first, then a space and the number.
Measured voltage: V 4.5
